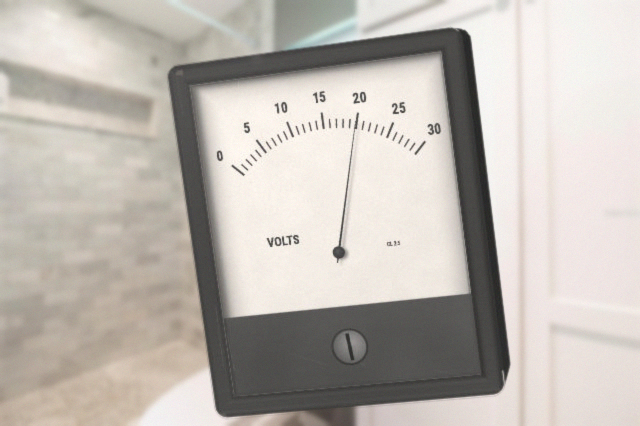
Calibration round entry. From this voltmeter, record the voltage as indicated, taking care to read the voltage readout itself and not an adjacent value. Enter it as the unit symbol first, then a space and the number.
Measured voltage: V 20
